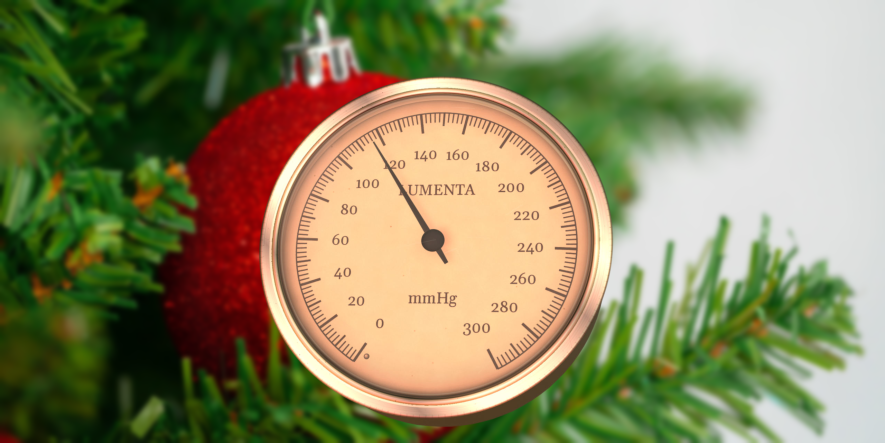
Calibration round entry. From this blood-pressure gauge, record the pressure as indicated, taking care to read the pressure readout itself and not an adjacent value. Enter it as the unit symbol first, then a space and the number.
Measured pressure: mmHg 116
